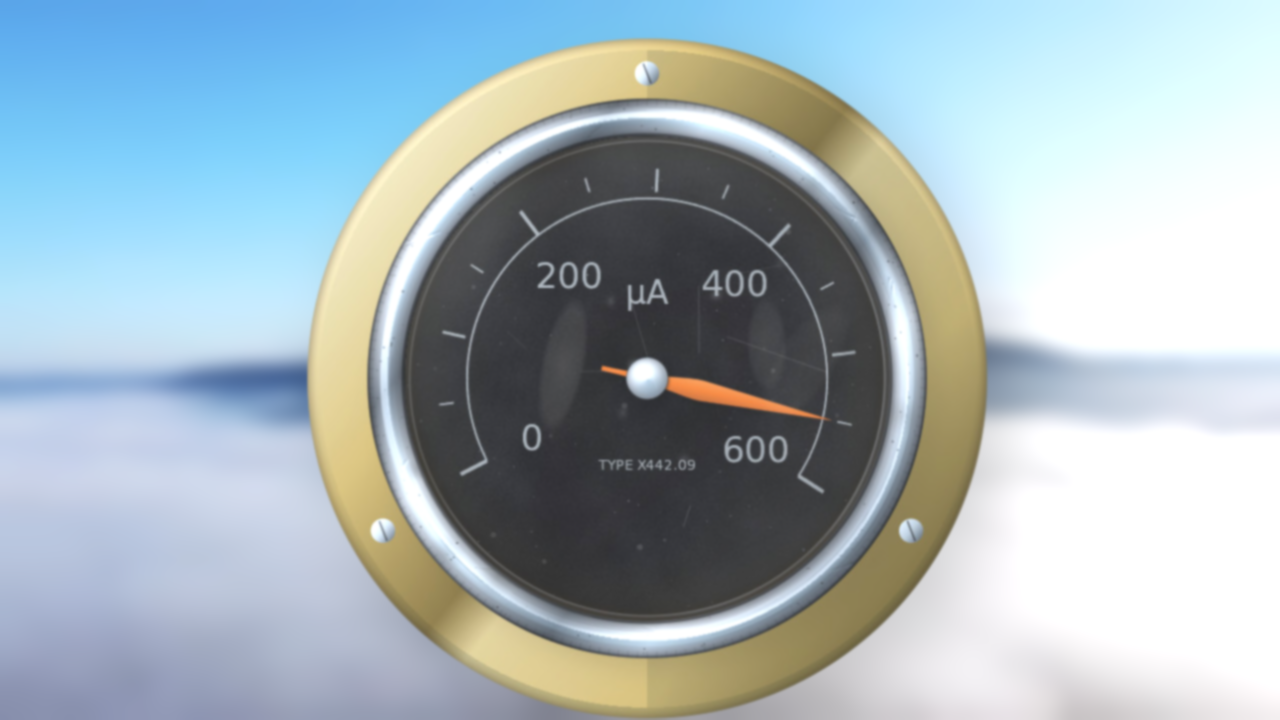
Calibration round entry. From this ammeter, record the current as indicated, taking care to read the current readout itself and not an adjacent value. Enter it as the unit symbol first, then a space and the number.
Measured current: µA 550
